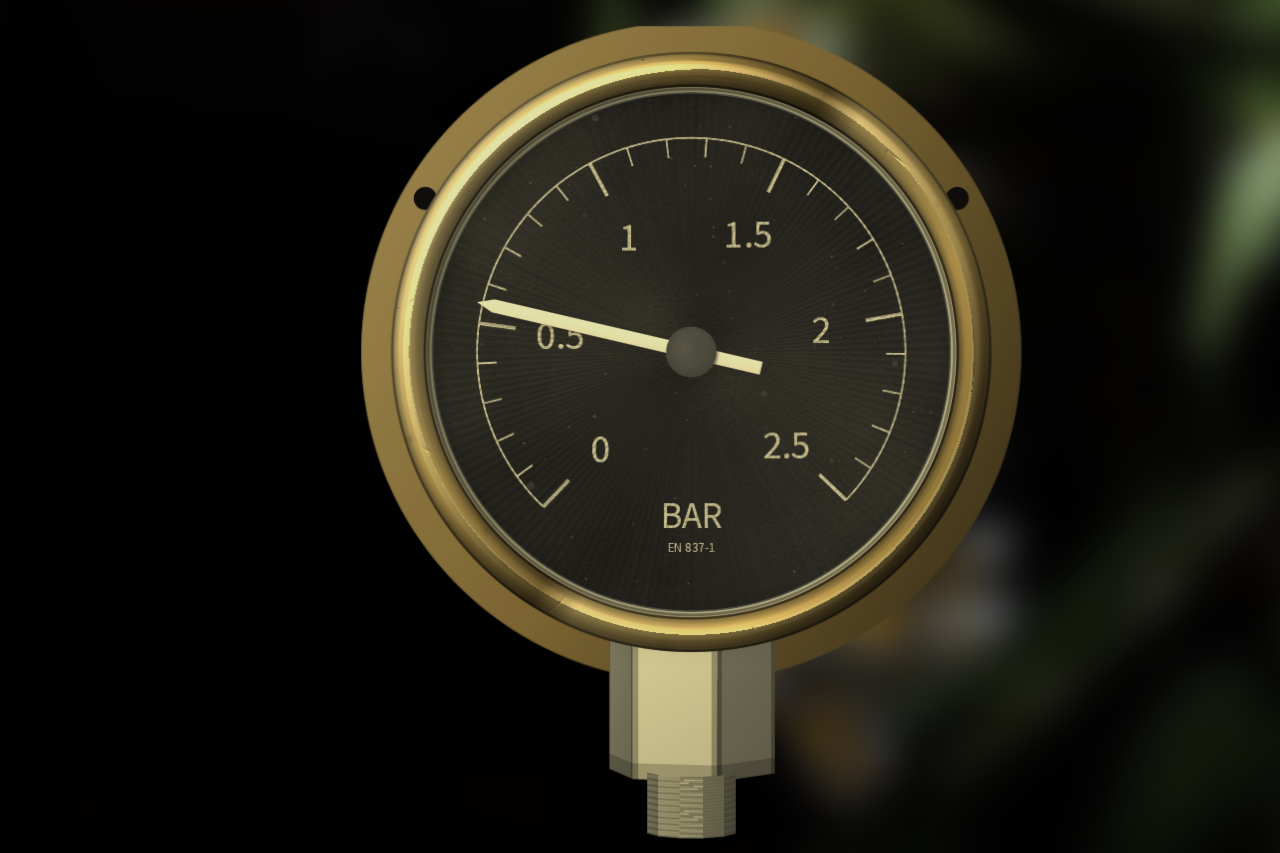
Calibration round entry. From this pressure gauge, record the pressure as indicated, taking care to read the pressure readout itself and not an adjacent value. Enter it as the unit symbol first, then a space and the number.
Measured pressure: bar 0.55
